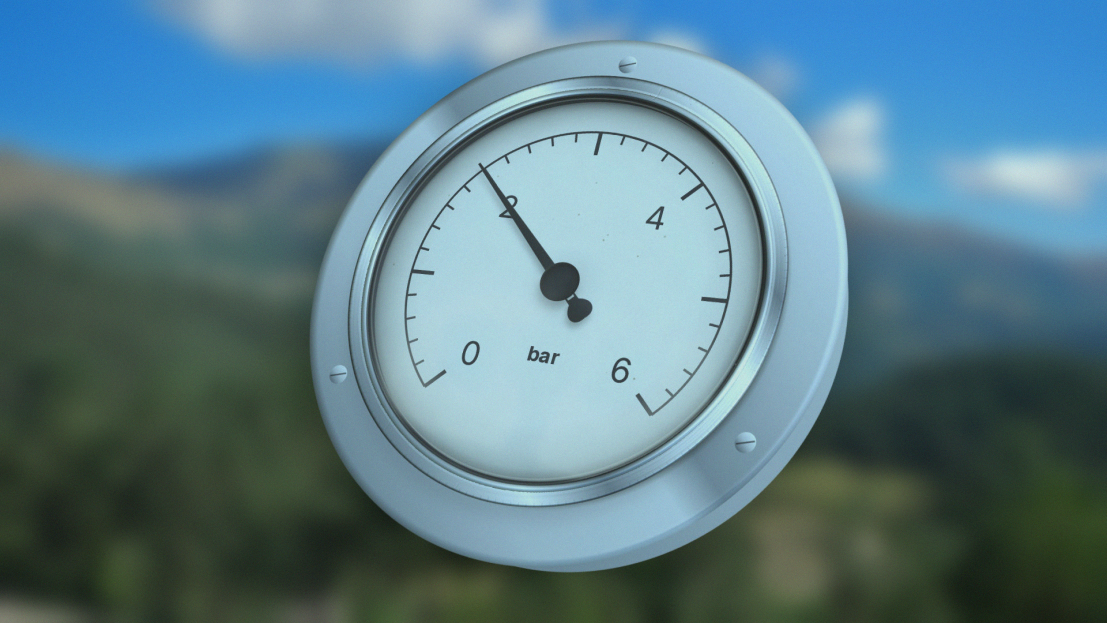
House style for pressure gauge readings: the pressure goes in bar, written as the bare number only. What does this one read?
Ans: 2
